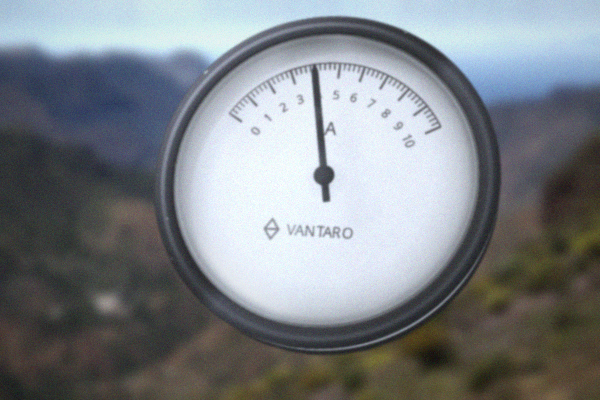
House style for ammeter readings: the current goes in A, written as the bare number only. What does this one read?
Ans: 4
